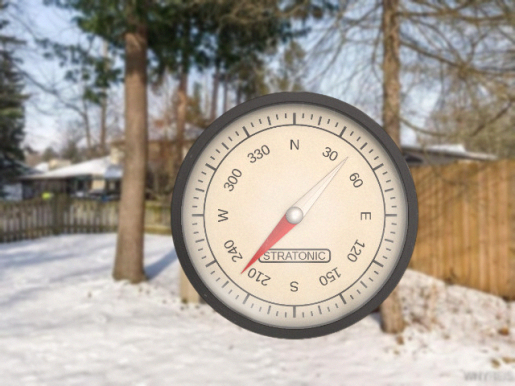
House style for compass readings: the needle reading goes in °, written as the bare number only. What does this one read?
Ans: 222.5
